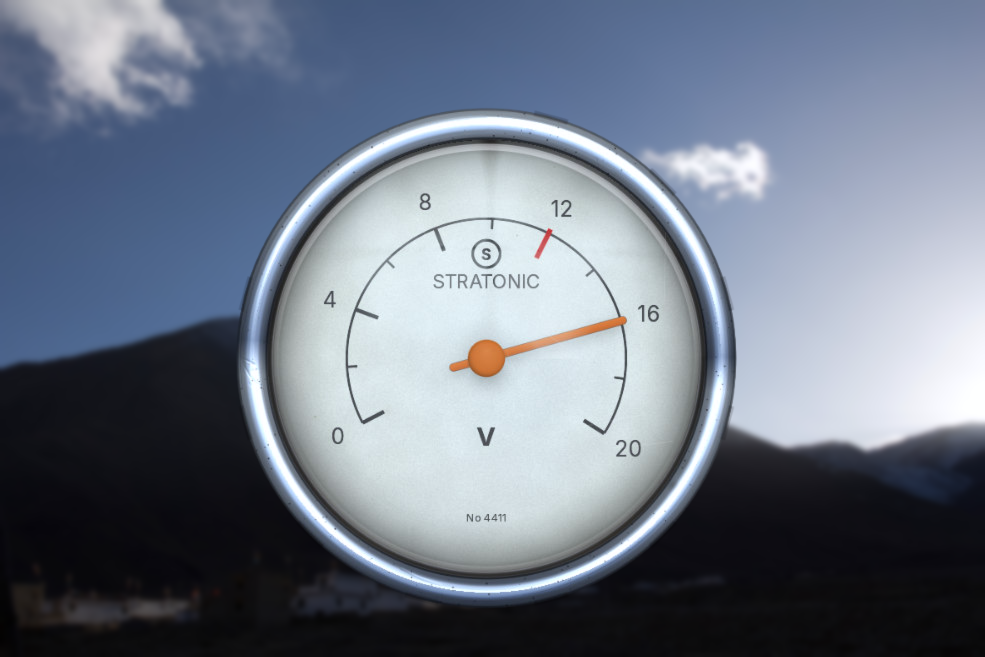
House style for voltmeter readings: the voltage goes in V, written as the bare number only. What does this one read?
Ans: 16
